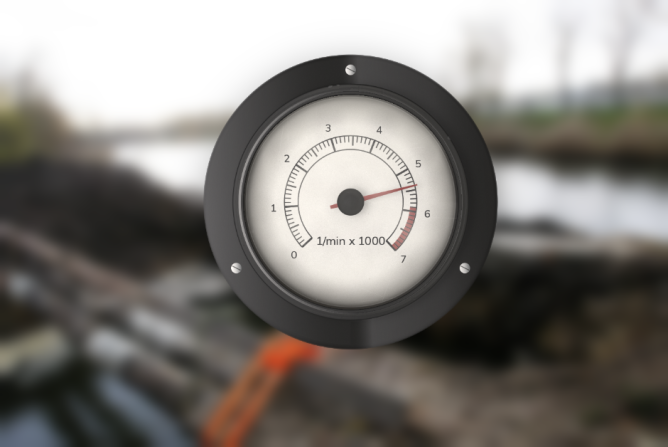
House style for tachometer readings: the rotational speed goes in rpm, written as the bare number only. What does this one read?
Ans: 5400
